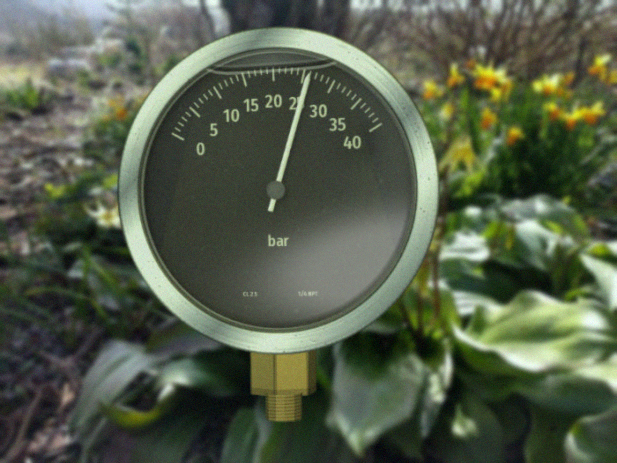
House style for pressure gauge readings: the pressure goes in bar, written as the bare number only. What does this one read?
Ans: 26
